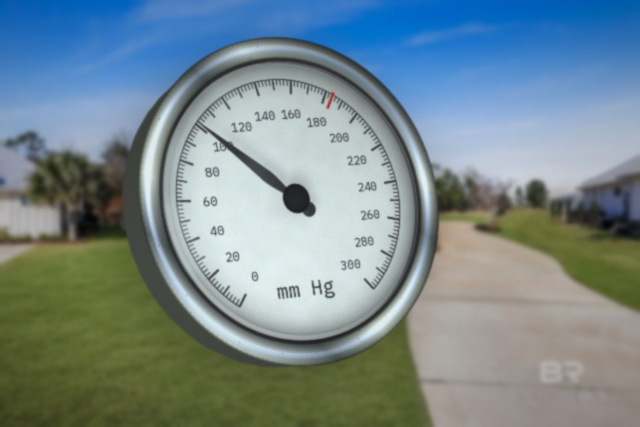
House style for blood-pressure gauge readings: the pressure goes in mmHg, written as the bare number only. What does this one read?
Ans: 100
